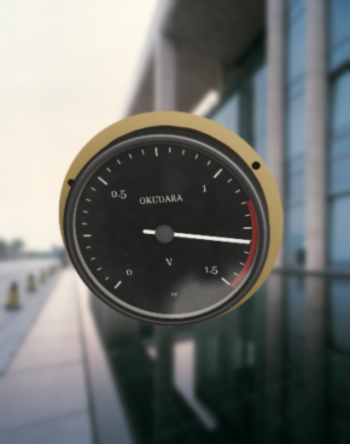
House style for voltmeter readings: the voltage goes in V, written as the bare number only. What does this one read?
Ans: 1.3
